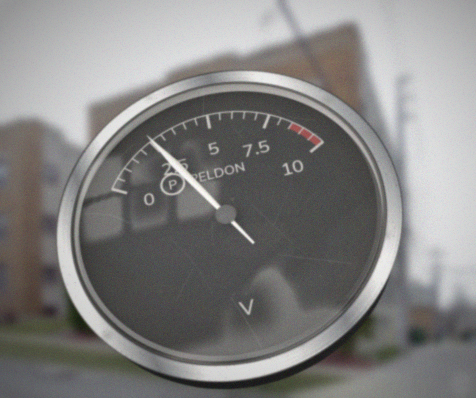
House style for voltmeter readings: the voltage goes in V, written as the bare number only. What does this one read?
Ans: 2.5
